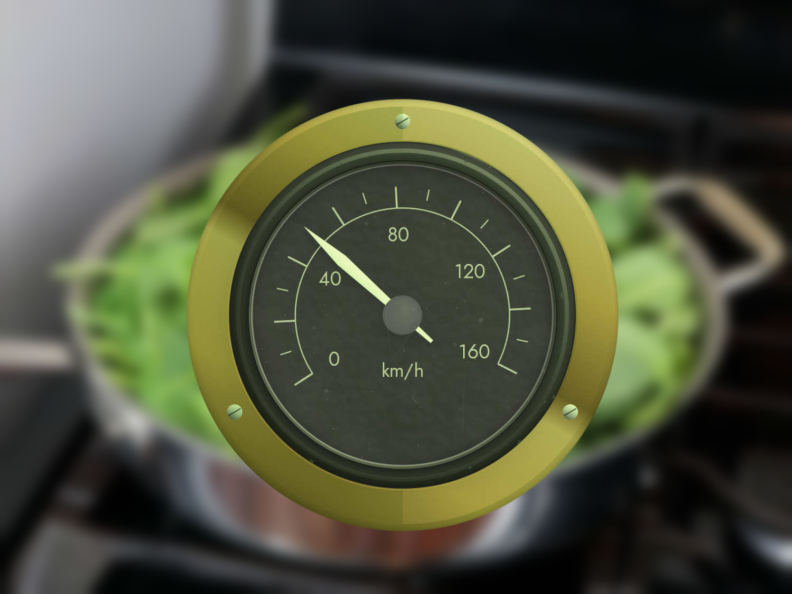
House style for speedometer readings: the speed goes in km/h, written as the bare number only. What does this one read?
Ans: 50
